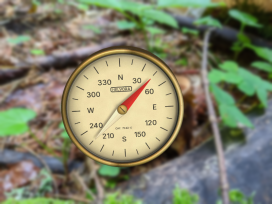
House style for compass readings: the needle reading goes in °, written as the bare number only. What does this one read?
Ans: 45
